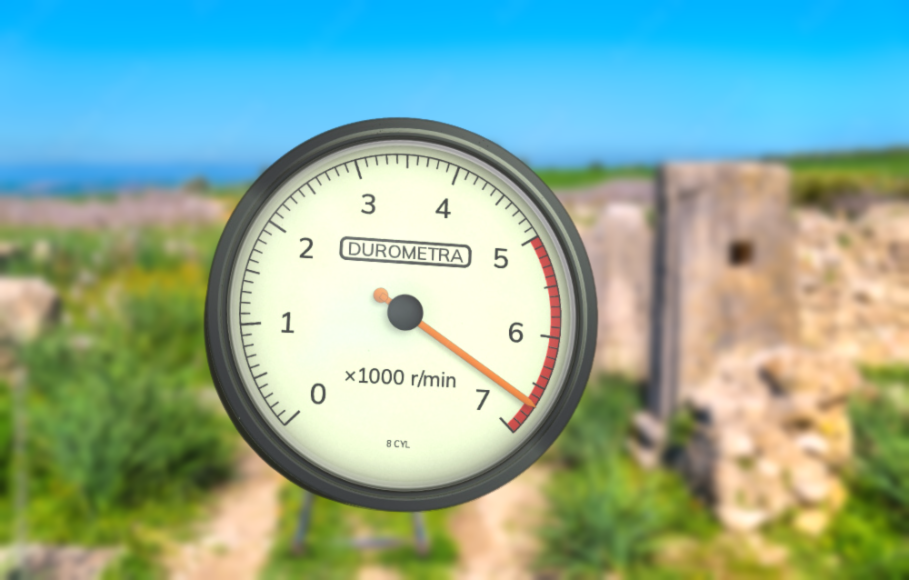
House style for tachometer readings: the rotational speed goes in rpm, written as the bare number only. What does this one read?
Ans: 6700
